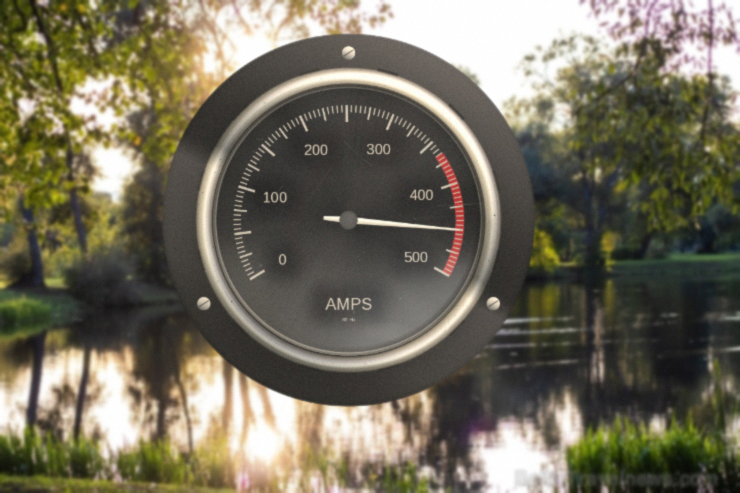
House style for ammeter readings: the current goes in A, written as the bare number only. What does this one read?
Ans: 450
